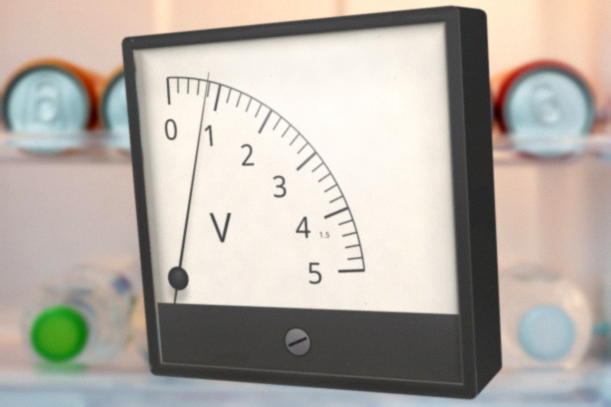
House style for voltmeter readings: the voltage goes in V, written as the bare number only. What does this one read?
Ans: 0.8
